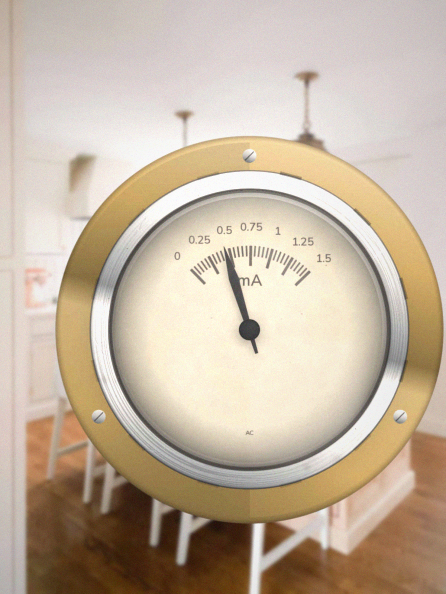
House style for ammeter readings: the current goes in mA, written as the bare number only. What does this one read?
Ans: 0.45
